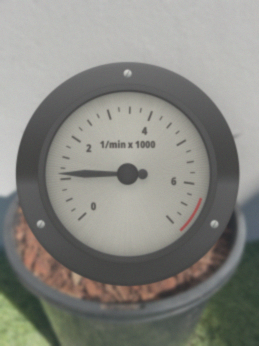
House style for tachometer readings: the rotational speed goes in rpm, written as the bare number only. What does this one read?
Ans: 1125
